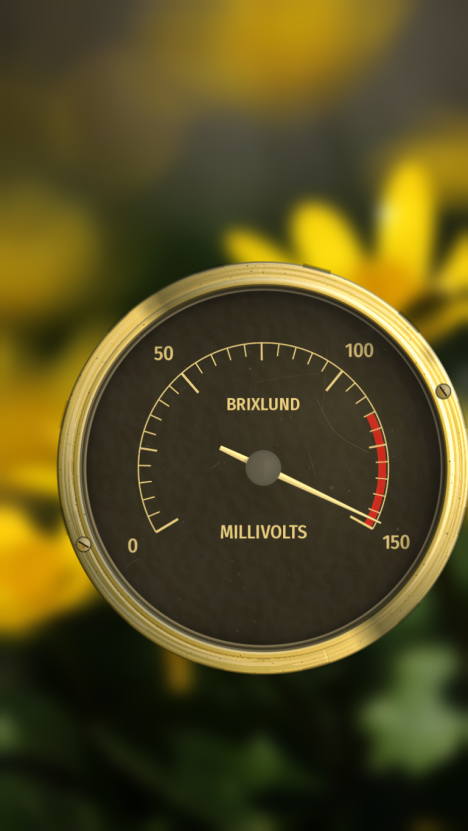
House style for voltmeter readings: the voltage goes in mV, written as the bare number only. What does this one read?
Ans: 147.5
